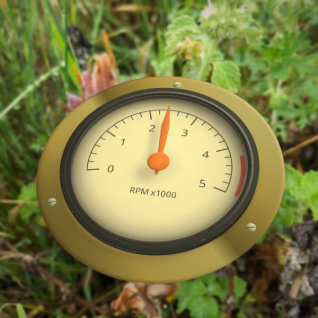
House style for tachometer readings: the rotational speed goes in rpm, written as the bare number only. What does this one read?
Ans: 2400
